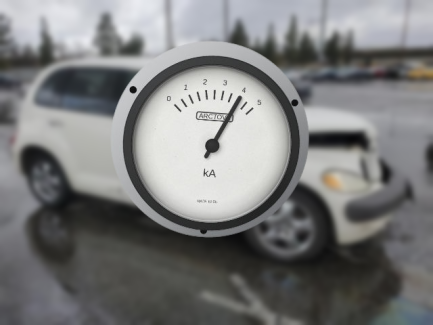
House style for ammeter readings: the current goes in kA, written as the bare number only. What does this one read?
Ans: 4
